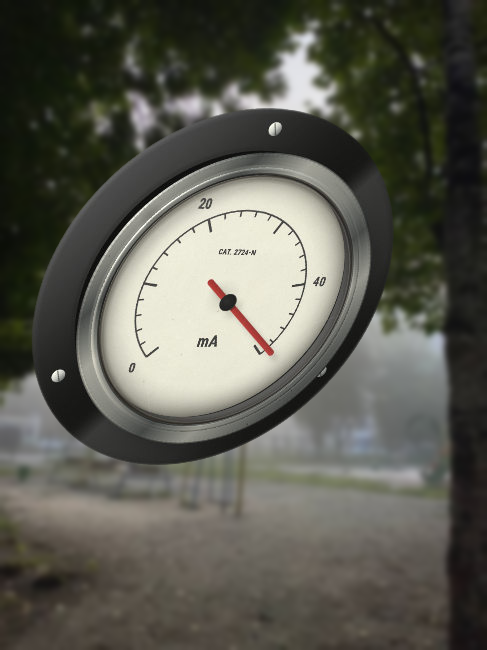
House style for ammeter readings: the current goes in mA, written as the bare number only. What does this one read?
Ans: 49
